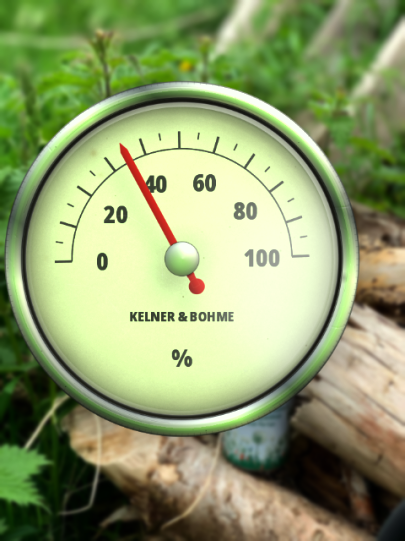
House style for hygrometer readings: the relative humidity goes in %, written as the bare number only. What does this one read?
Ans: 35
